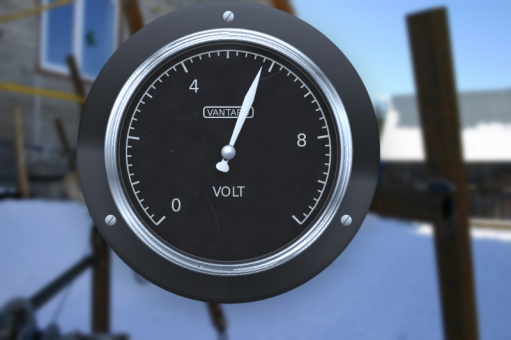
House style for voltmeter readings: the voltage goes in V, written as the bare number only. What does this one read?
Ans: 5.8
